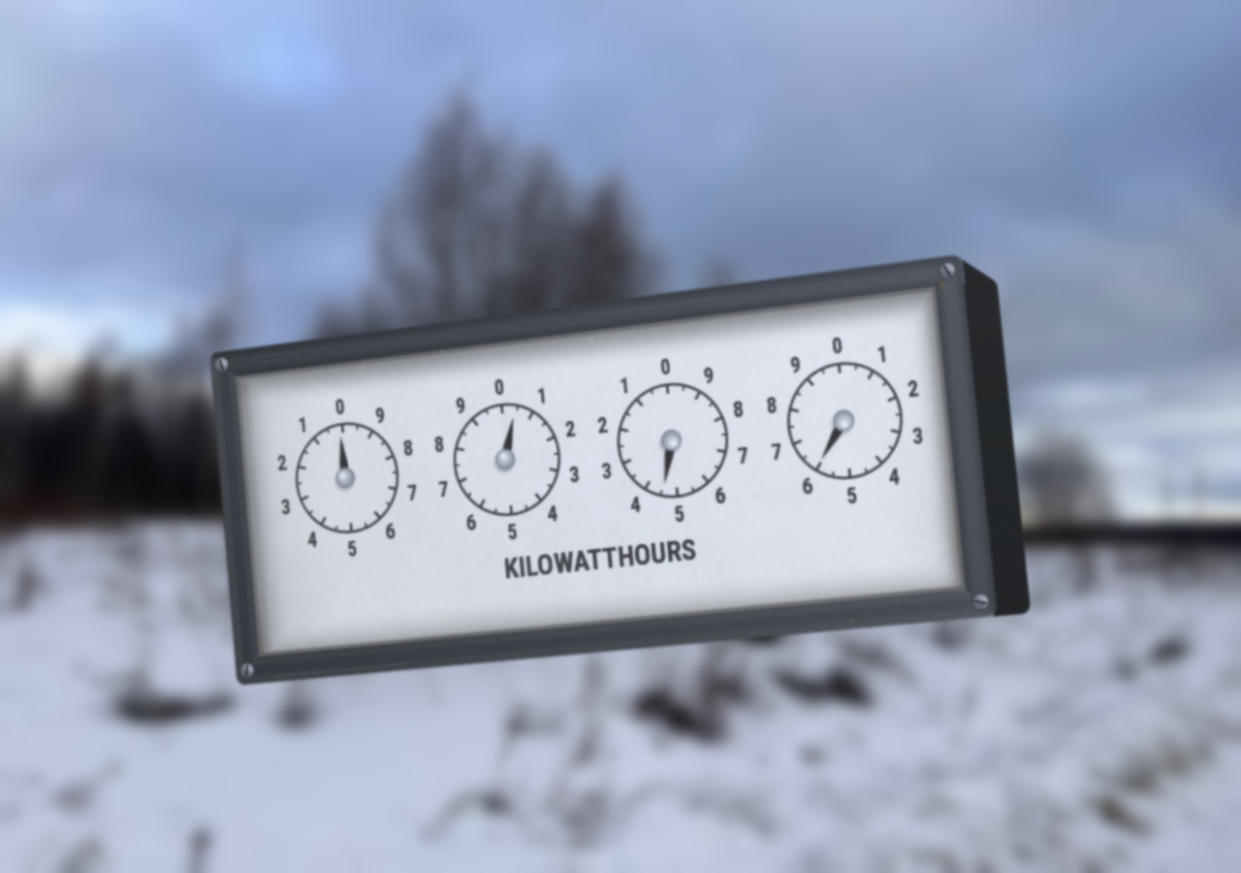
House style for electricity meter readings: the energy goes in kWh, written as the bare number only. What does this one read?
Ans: 46
